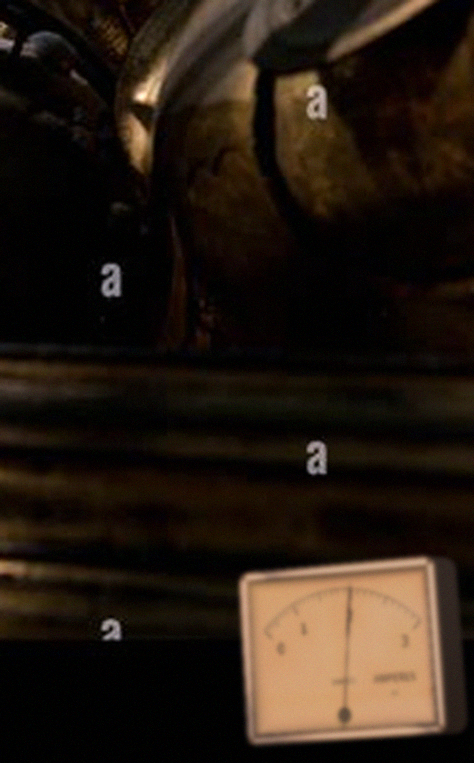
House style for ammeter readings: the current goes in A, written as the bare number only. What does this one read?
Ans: 2
